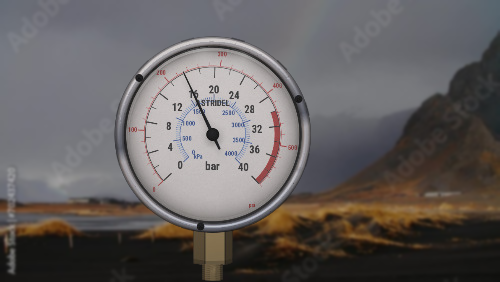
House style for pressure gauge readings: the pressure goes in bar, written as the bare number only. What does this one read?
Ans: 16
